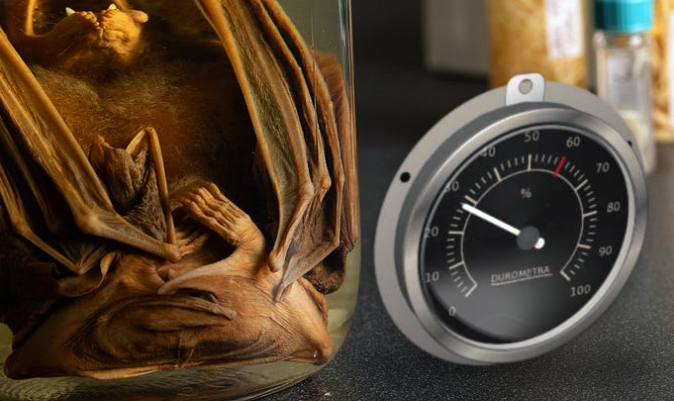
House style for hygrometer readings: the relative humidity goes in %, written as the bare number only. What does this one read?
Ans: 28
